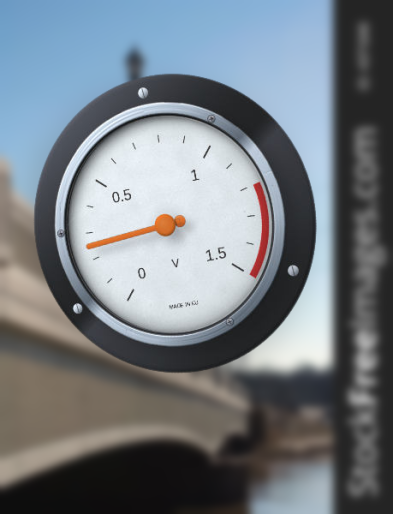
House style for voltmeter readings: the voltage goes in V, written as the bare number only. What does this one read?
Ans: 0.25
